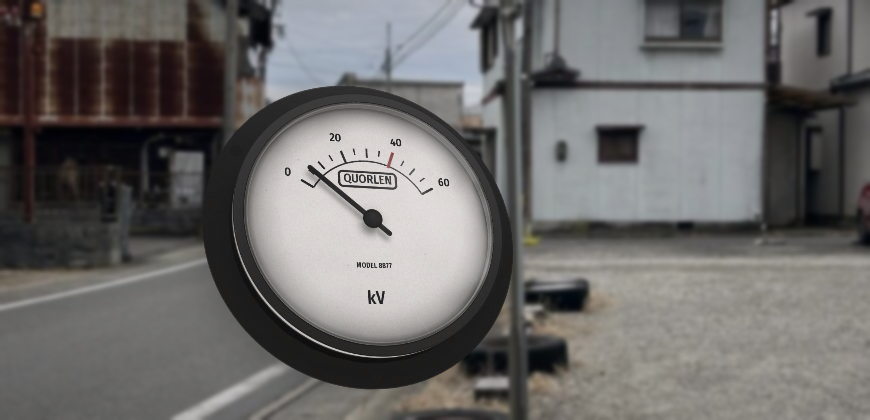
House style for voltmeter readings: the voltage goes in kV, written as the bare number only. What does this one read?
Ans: 5
